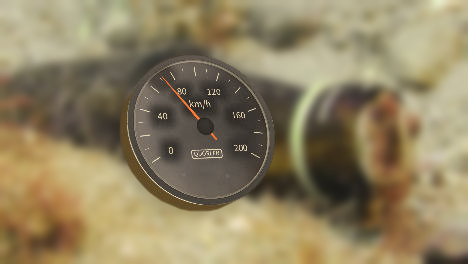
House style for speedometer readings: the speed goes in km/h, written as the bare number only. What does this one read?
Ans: 70
